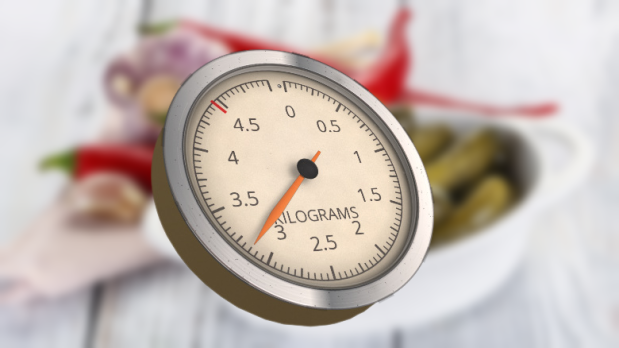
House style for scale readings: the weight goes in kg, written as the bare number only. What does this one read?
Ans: 3.15
